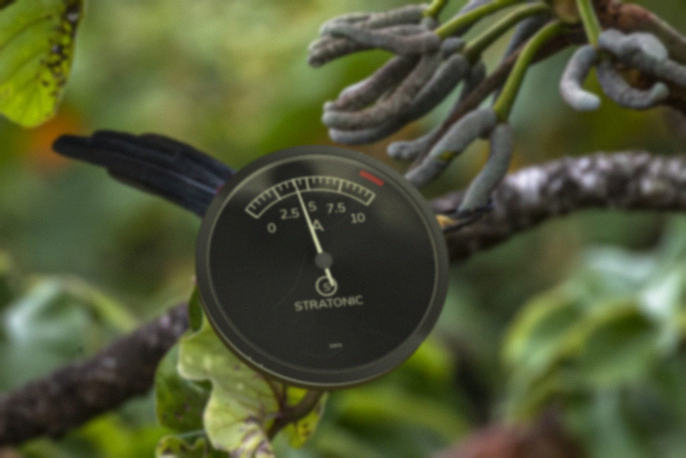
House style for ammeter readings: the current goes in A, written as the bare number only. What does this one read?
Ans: 4
